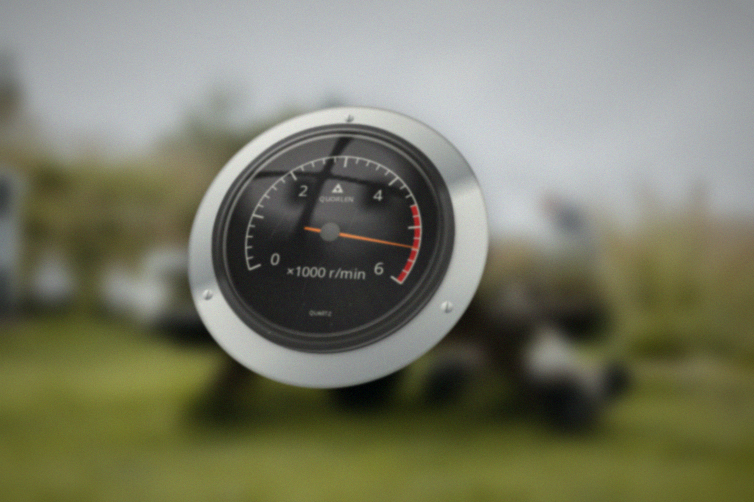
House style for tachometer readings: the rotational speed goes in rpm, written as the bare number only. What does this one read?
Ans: 5400
